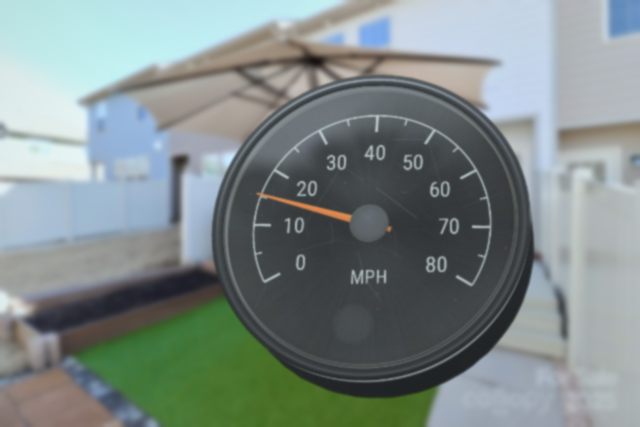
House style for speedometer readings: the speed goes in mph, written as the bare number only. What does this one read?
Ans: 15
